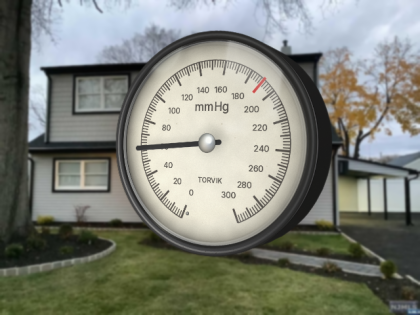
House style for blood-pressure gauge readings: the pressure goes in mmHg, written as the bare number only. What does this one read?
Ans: 60
